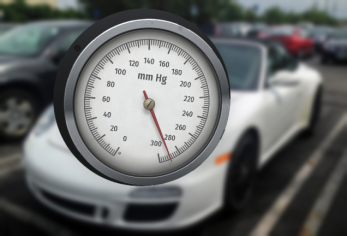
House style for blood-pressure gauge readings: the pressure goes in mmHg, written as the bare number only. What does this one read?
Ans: 290
